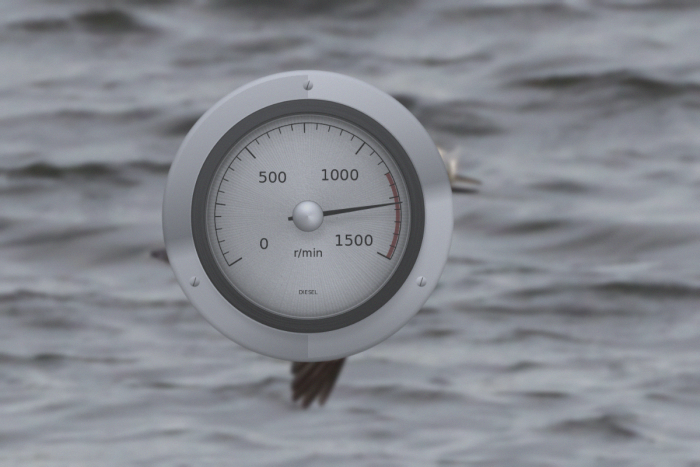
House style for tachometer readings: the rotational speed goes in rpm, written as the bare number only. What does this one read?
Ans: 1275
